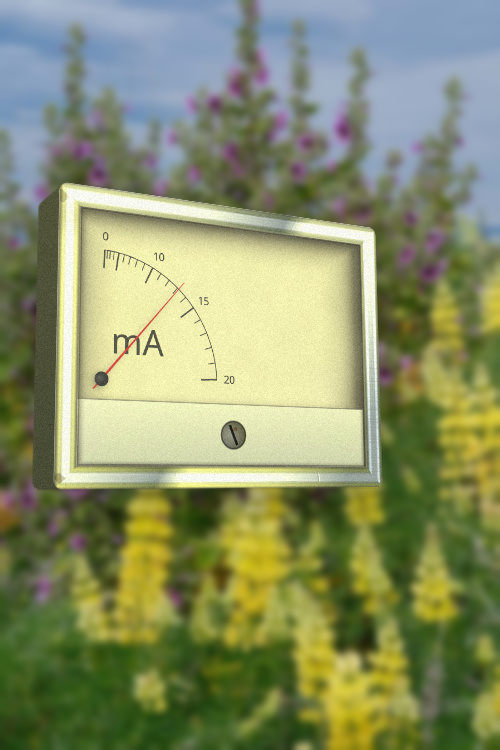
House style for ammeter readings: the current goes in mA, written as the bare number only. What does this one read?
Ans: 13
